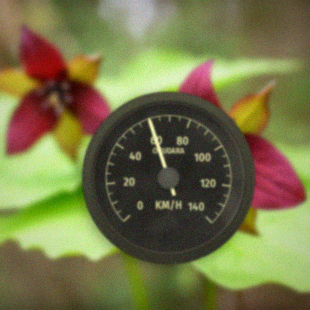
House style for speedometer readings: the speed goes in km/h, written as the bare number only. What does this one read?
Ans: 60
